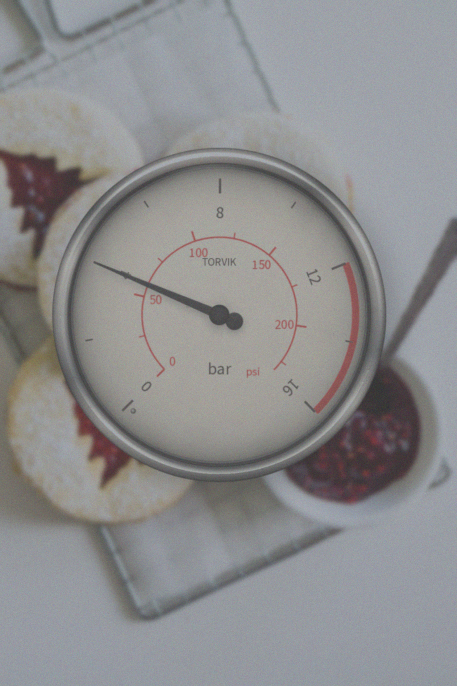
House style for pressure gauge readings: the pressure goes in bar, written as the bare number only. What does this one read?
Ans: 4
